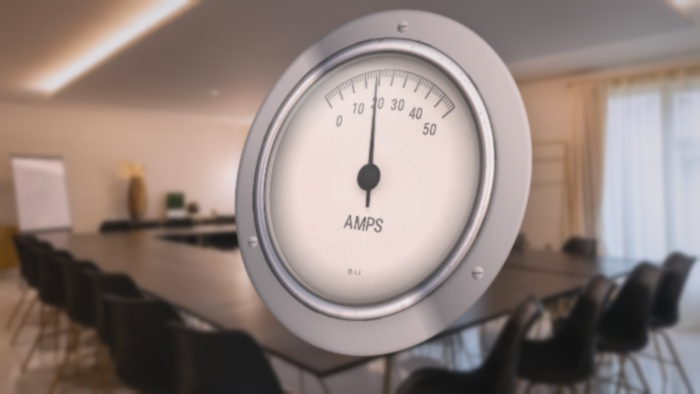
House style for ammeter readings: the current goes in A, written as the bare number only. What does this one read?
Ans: 20
